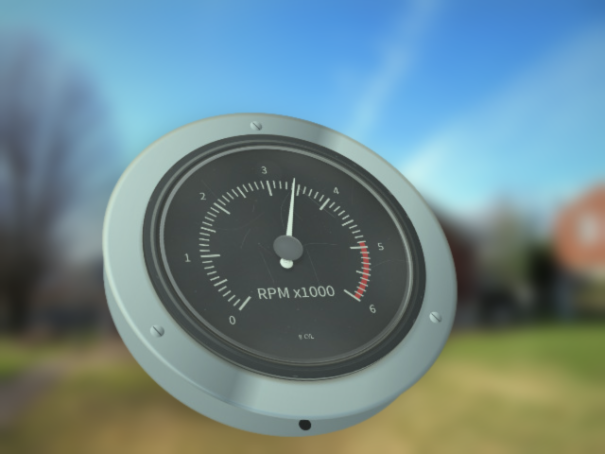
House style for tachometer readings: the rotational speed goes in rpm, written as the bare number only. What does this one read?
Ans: 3400
